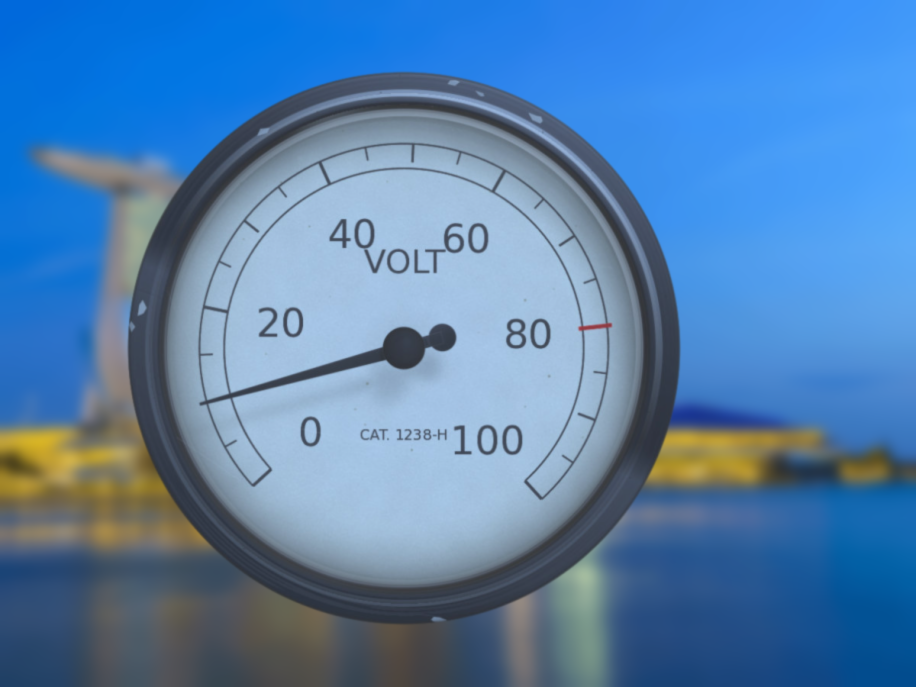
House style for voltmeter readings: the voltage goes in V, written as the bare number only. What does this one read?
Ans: 10
